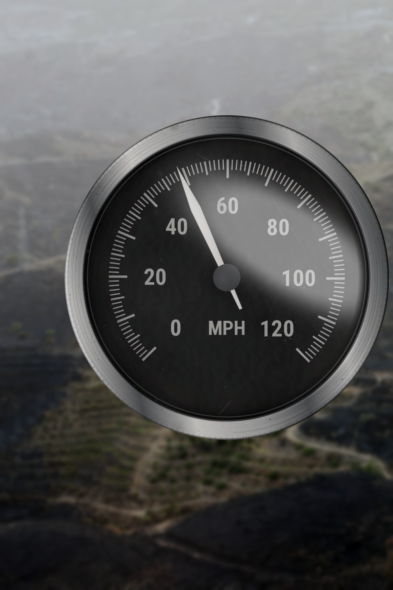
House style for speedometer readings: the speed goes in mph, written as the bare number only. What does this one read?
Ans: 49
